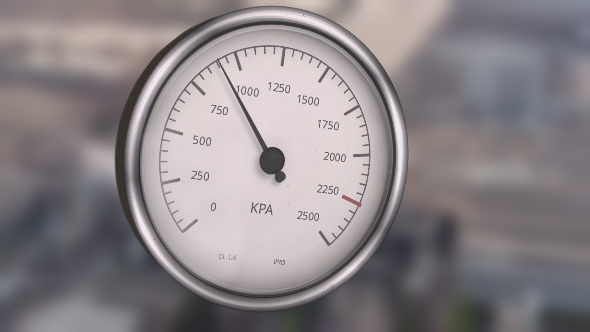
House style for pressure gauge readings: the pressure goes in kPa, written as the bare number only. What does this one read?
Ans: 900
